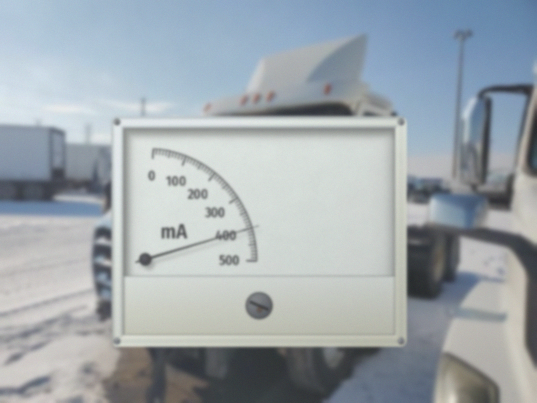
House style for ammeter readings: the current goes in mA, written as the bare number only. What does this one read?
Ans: 400
